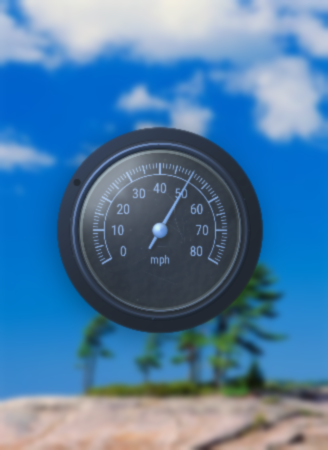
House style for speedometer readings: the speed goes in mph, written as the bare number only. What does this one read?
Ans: 50
